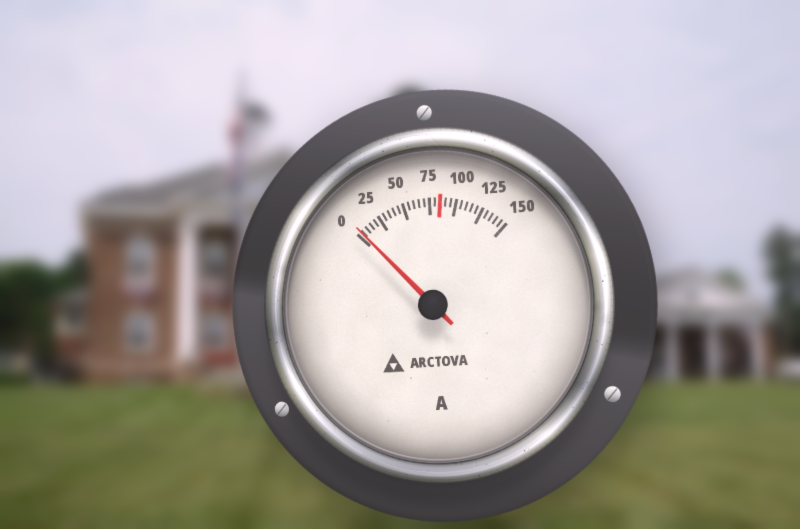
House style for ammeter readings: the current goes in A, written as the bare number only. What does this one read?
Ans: 5
